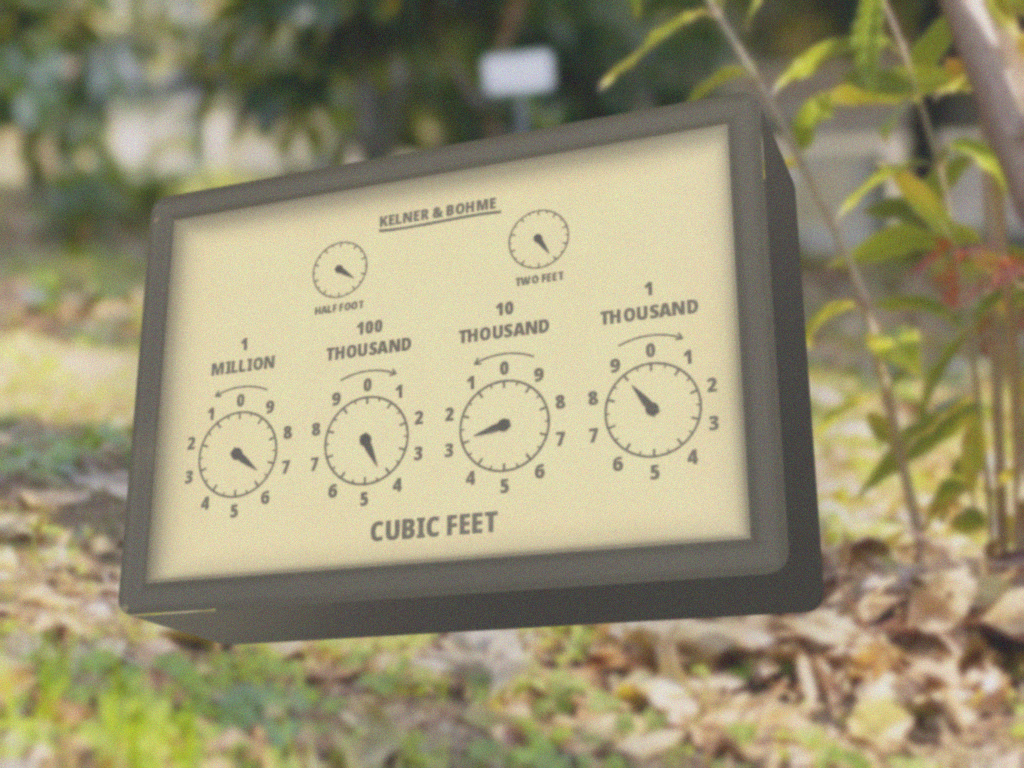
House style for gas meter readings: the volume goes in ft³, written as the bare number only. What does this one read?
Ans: 642900
